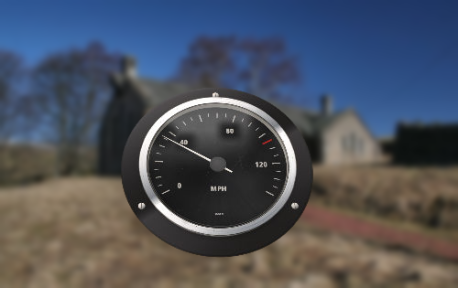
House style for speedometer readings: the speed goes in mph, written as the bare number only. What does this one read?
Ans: 35
